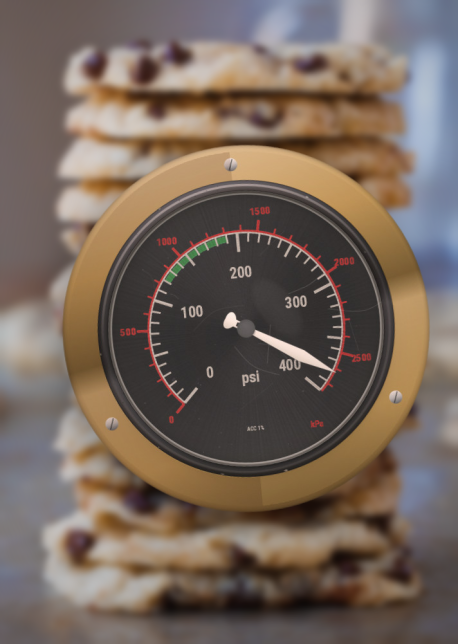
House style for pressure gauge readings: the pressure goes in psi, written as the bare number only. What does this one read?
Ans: 380
